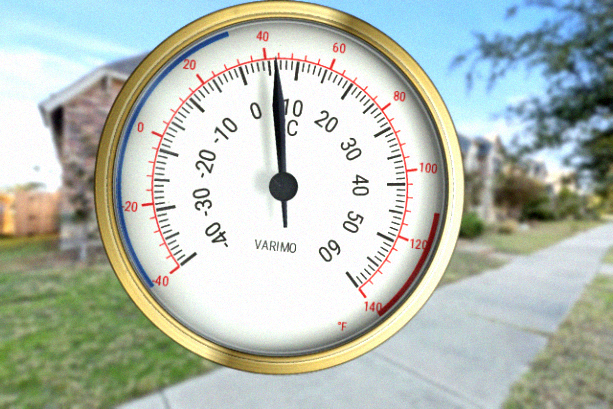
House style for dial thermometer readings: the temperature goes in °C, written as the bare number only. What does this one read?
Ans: 6
